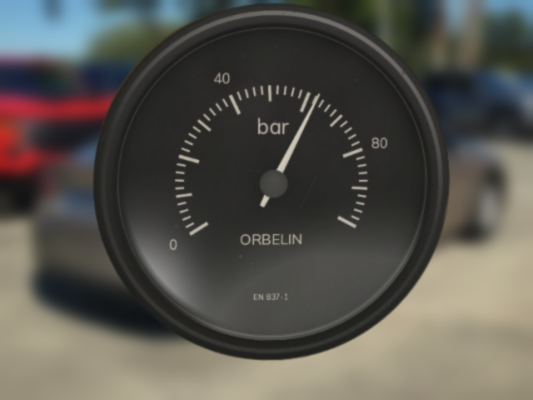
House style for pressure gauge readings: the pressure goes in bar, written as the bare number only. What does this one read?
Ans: 62
